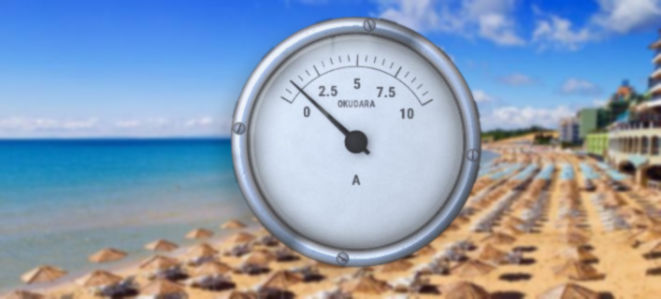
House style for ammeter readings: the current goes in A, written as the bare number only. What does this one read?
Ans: 1
